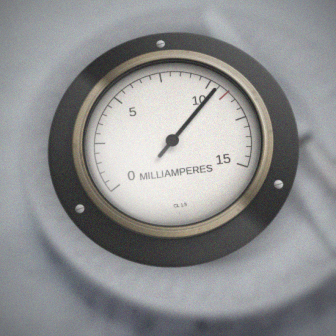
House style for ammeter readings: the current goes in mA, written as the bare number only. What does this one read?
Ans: 10.5
